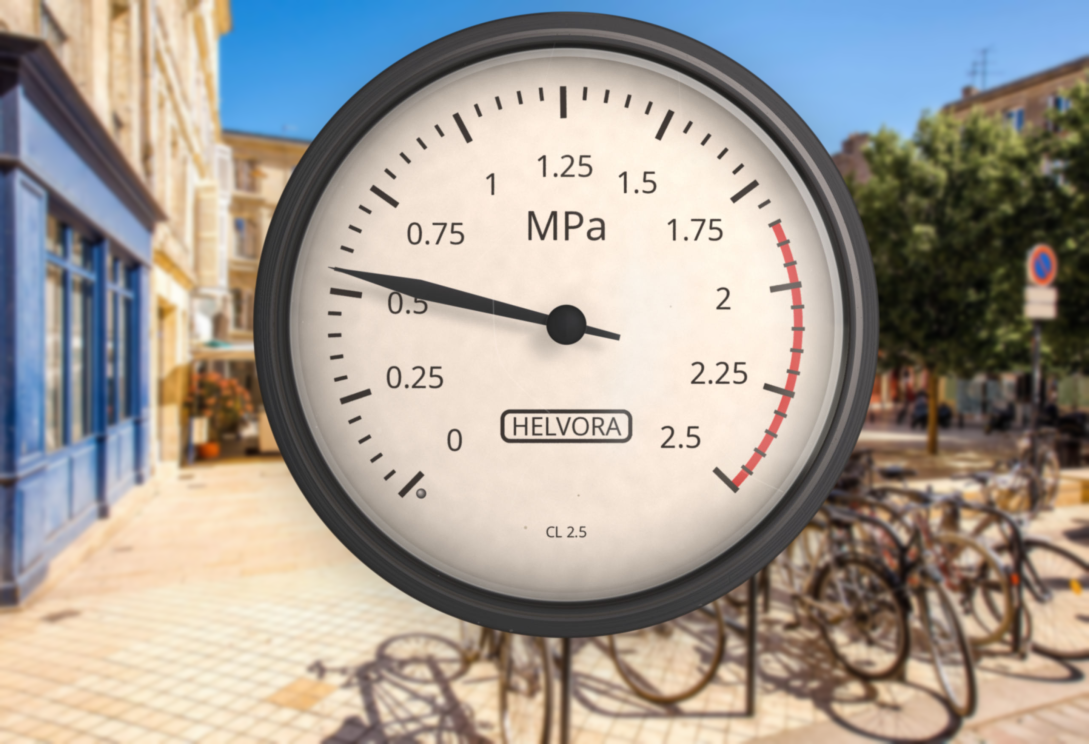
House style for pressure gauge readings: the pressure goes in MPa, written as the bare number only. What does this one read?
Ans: 0.55
